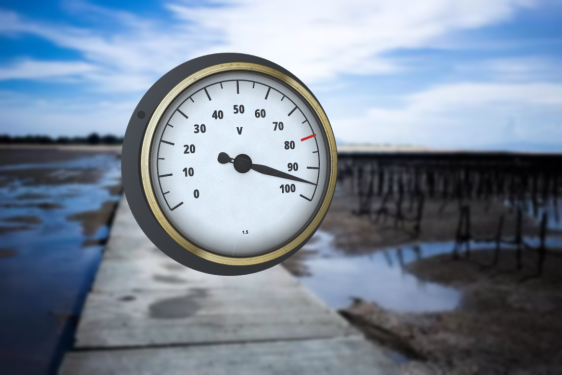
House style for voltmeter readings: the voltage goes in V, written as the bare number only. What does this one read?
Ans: 95
